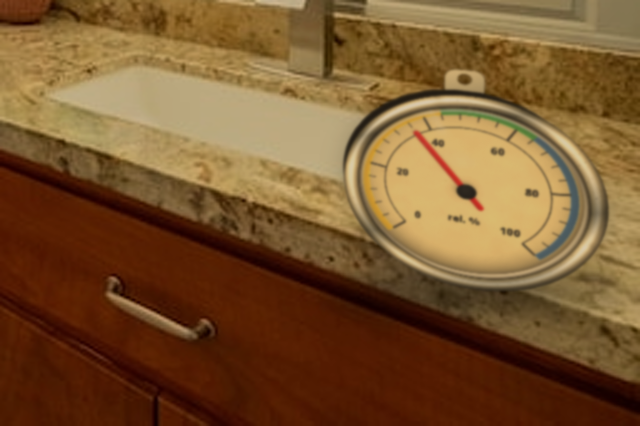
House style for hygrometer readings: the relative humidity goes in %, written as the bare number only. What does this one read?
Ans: 36
